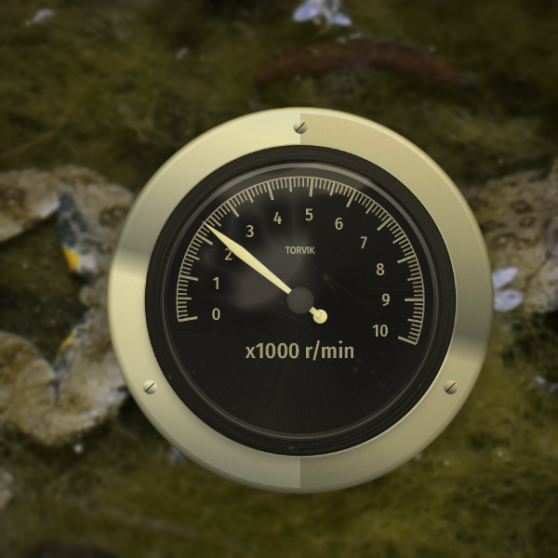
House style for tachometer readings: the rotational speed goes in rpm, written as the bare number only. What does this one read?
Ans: 2300
